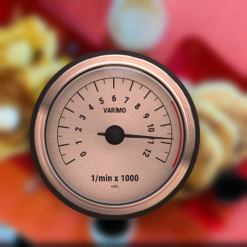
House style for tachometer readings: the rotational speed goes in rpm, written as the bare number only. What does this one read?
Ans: 10750
